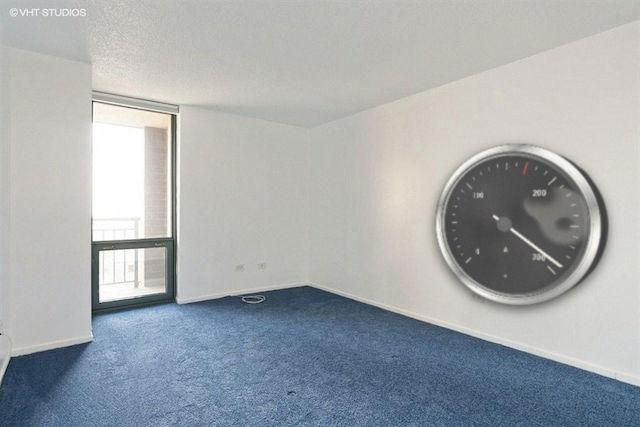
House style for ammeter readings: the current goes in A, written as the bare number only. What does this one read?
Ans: 290
